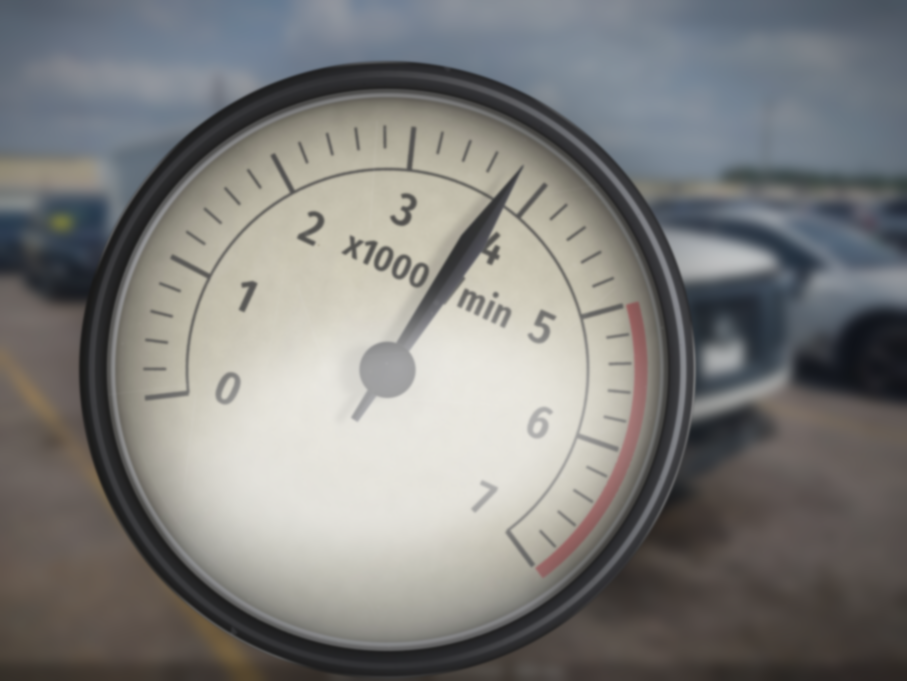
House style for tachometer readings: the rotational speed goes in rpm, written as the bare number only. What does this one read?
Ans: 3800
